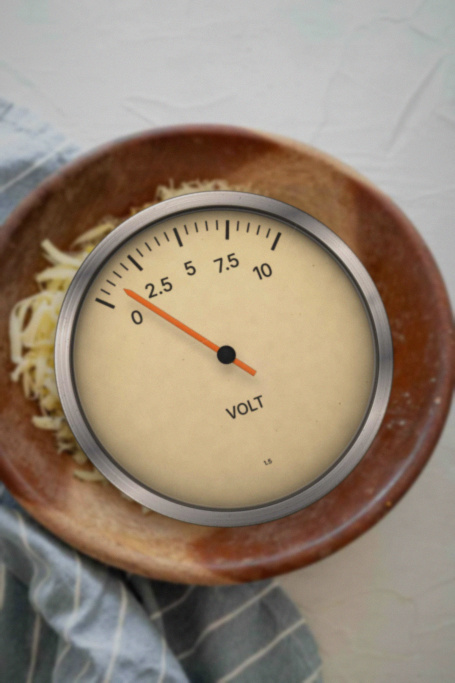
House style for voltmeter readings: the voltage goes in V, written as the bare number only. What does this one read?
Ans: 1
